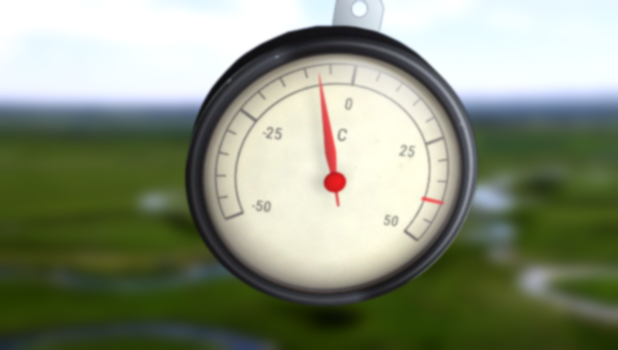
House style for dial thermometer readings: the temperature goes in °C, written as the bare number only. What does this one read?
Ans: -7.5
